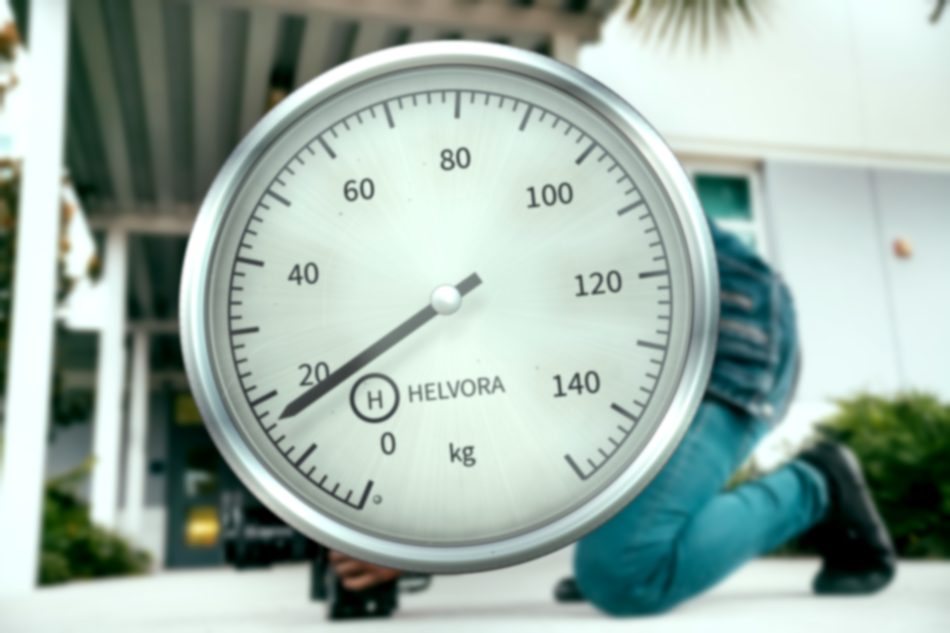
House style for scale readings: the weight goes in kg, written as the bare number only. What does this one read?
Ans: 16
